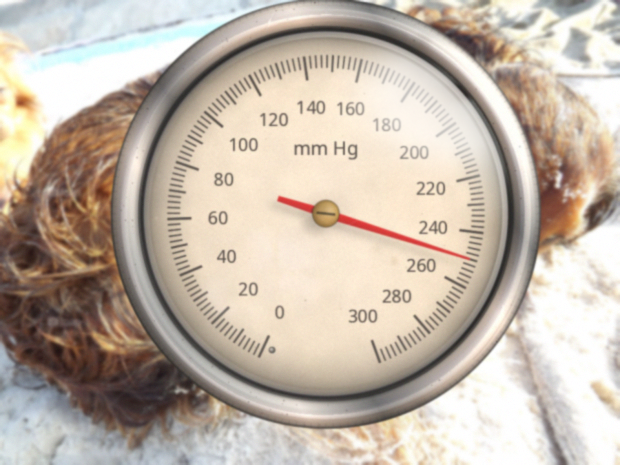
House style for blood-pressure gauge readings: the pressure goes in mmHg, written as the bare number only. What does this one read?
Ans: 250
